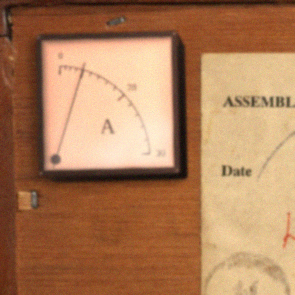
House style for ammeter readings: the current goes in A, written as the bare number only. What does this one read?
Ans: 10
